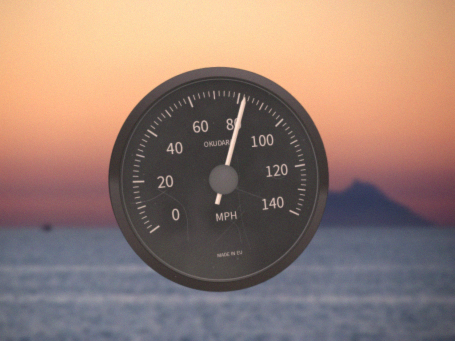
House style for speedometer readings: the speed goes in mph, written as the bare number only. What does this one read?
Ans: 82
